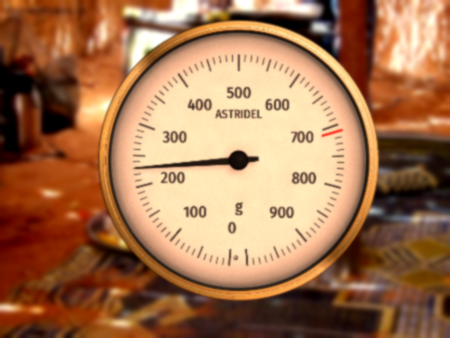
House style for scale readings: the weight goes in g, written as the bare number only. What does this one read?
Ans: 230
